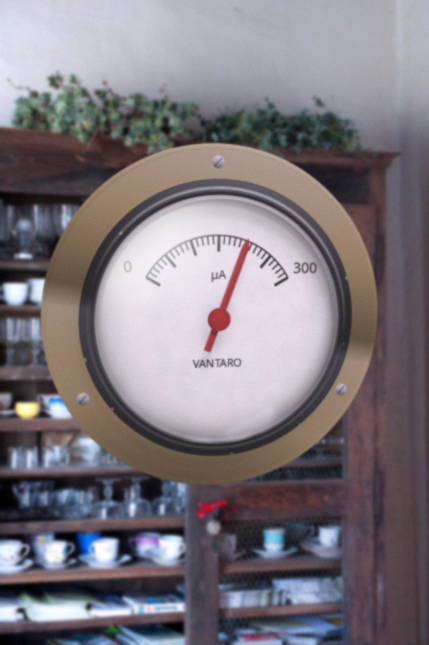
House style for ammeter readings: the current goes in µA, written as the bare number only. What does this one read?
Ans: 200
